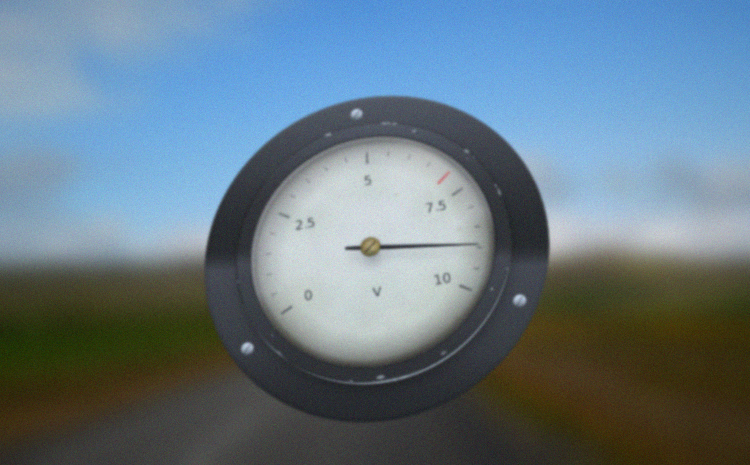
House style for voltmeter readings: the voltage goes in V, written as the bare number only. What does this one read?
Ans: 9
